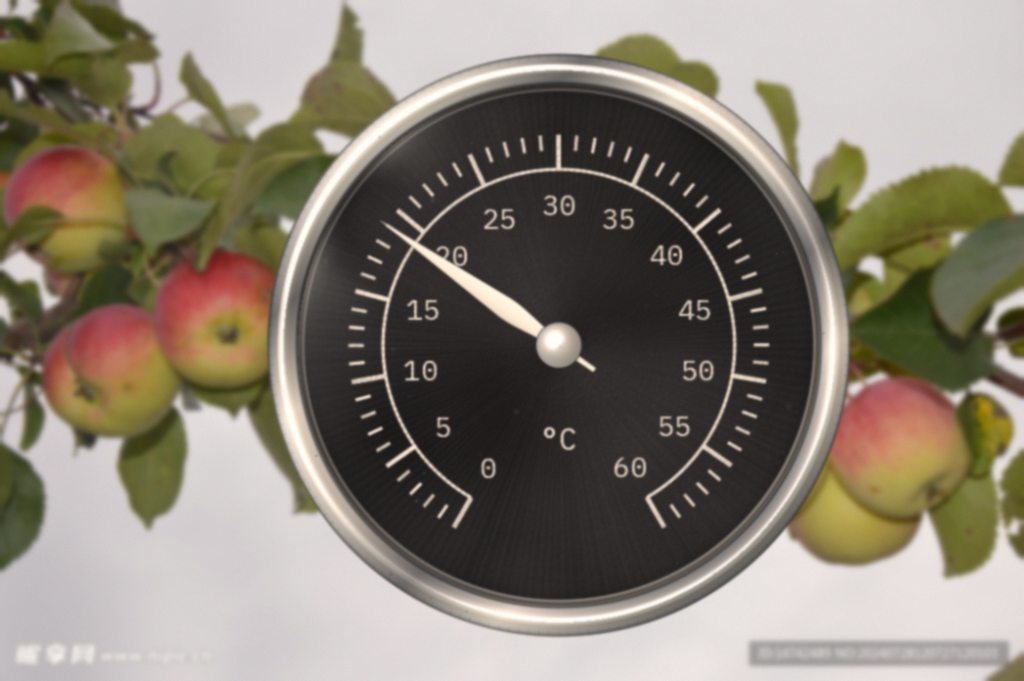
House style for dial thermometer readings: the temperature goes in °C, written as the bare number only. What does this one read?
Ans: 19
